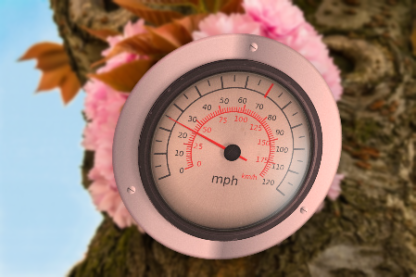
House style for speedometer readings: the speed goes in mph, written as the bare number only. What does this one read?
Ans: 25
